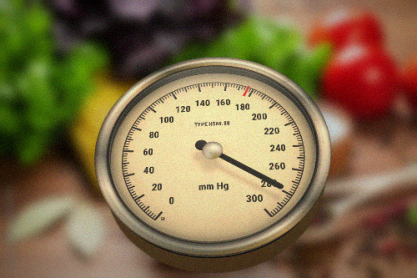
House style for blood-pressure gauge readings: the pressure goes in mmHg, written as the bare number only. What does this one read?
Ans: 280
